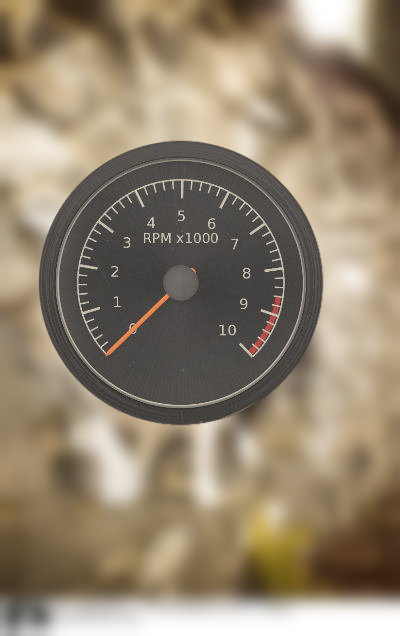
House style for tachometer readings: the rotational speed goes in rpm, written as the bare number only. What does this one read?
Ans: 0
